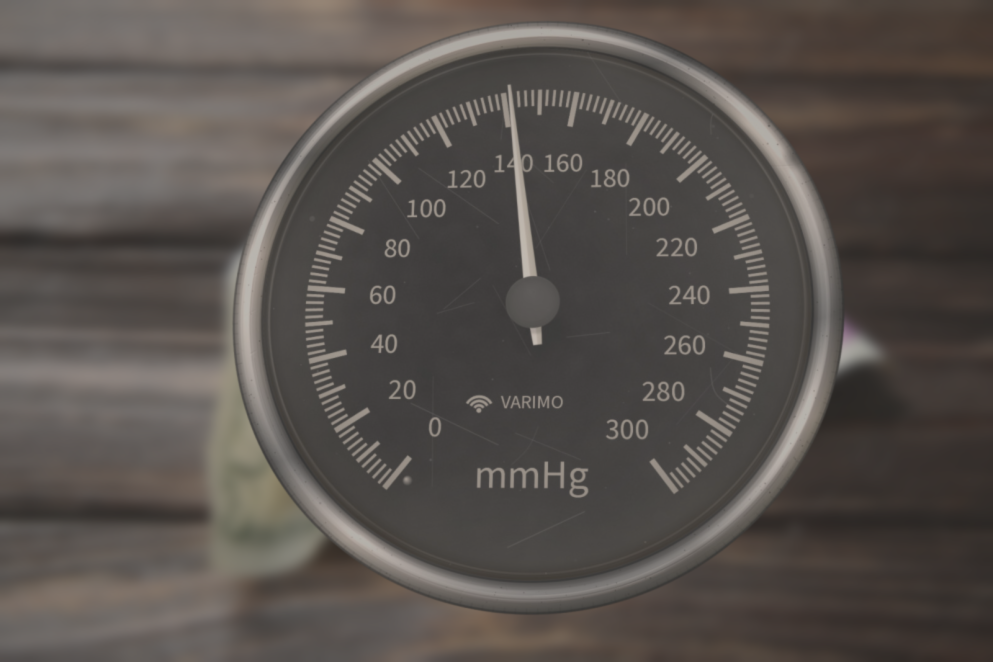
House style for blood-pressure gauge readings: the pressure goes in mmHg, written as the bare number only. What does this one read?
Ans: 142
